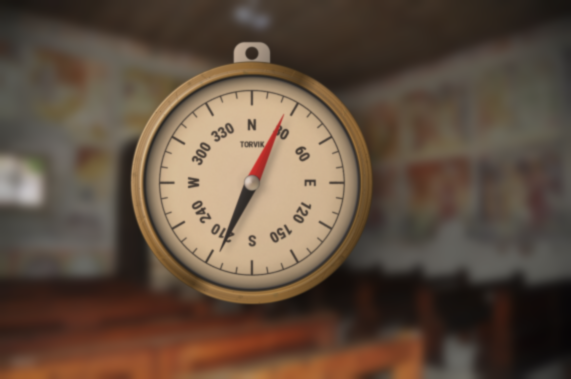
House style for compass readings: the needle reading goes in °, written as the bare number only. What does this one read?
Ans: 25
